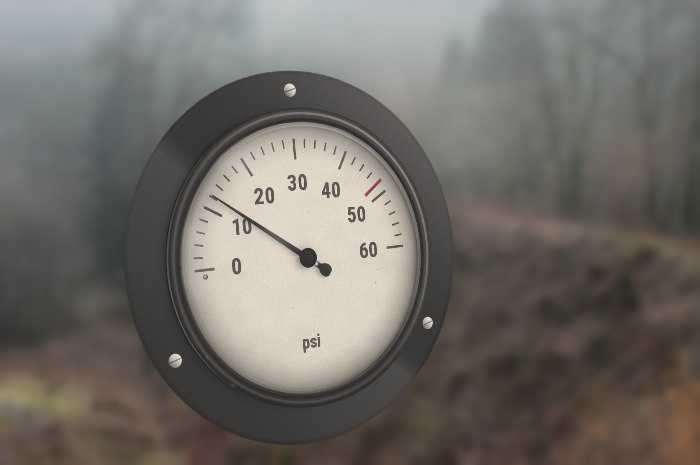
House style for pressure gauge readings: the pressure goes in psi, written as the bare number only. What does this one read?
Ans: 12
